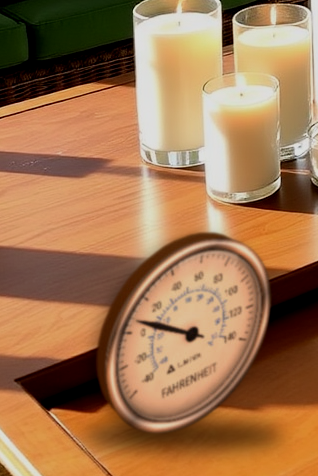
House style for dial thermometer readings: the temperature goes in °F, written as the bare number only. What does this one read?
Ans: 8
